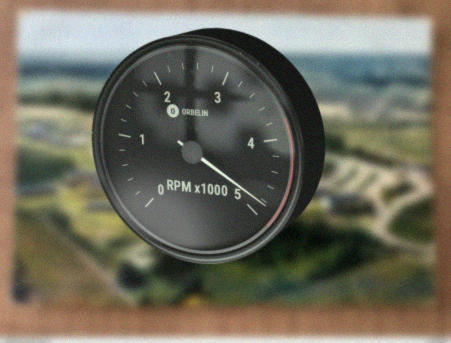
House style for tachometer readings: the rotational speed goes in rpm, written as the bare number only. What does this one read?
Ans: 4800
